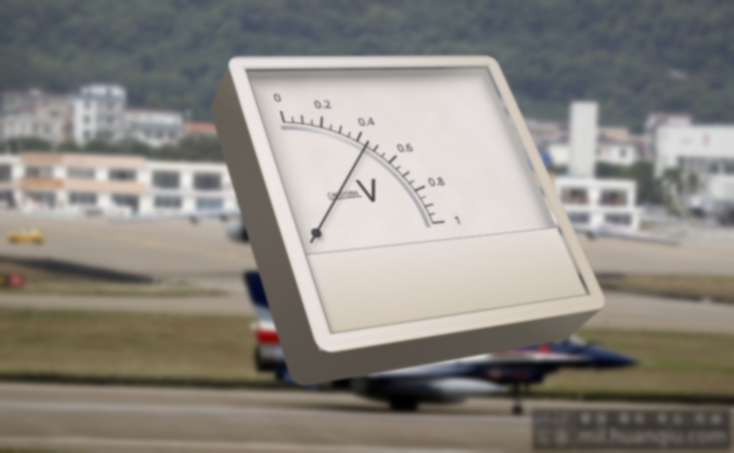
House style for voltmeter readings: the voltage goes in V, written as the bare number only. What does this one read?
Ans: 0.45
